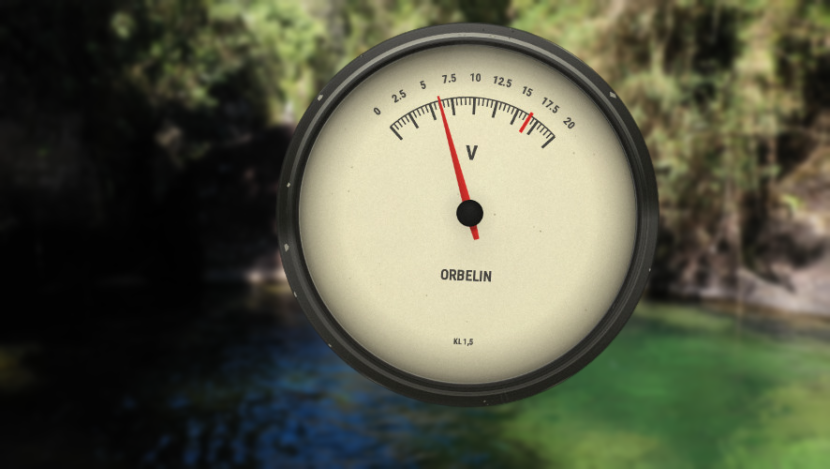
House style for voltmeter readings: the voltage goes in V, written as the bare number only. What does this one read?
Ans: 6
